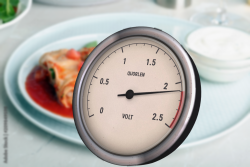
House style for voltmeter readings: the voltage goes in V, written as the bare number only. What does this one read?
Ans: 2.1
